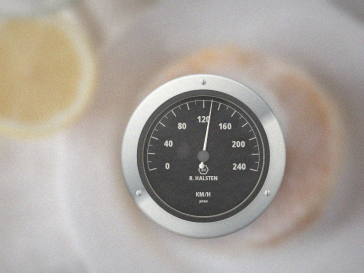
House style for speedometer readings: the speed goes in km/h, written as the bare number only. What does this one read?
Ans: 130
